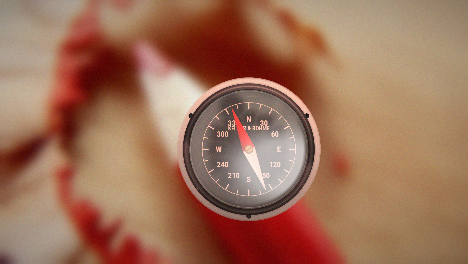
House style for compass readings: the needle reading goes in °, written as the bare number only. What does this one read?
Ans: 337.5
